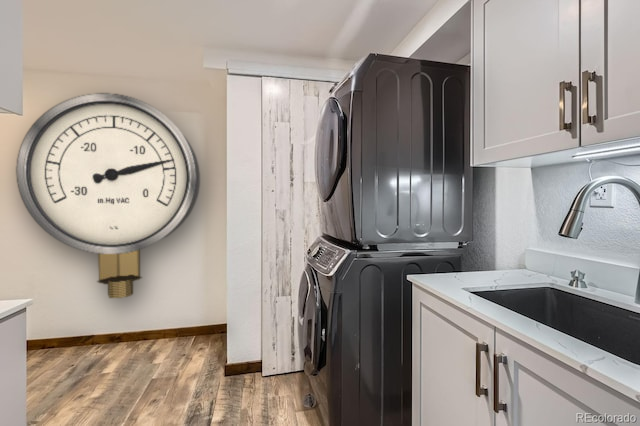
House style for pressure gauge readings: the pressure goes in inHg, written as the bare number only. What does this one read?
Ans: -6
